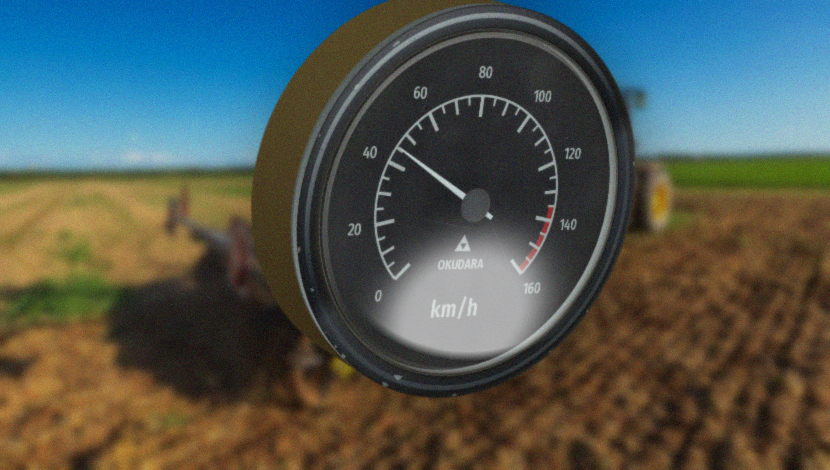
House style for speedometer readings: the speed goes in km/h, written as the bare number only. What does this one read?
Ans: 45
